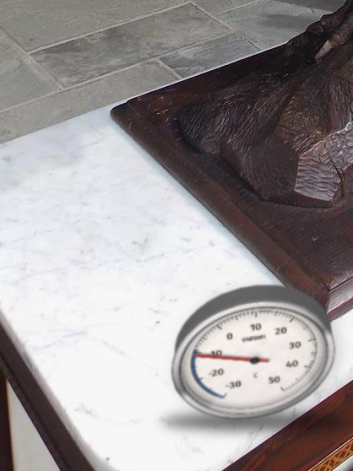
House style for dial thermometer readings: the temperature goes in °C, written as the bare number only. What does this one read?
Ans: -10
